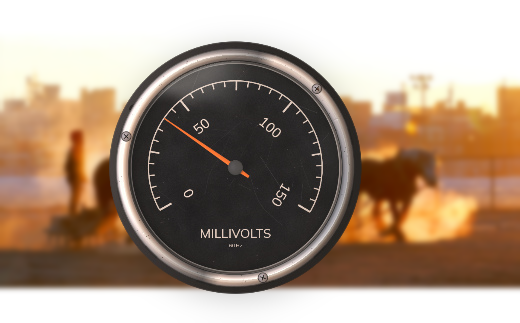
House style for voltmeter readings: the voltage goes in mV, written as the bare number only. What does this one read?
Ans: 40
